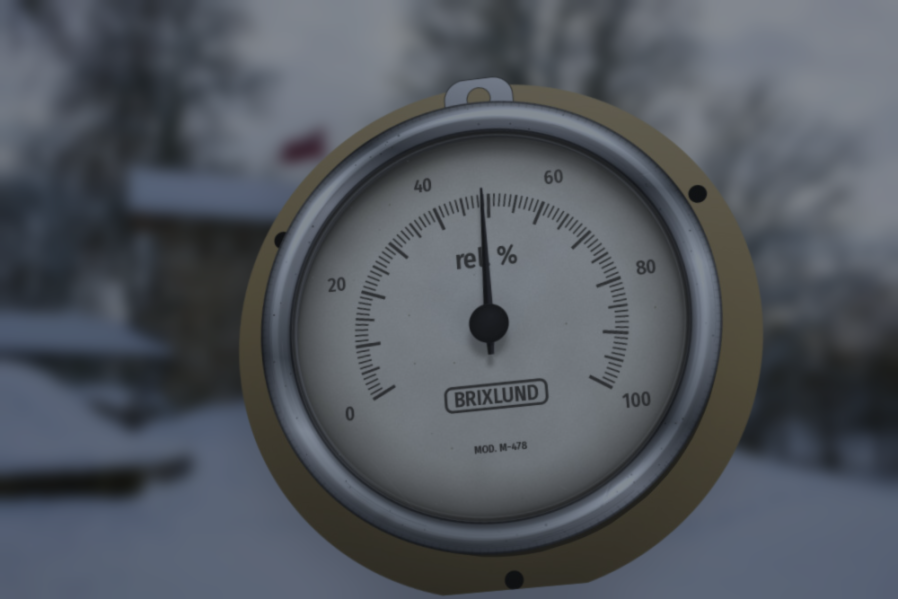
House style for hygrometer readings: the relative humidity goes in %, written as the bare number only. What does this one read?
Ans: 49
